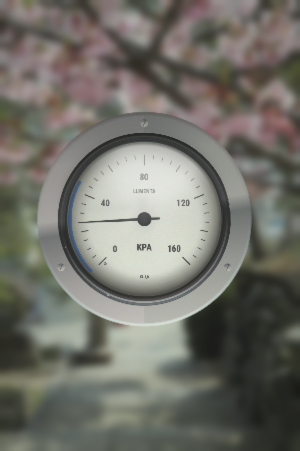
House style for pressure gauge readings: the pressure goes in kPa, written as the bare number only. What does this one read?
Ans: 25
